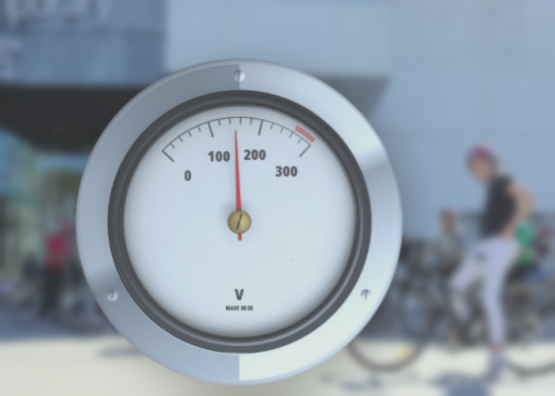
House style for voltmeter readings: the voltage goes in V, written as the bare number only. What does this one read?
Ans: 150
